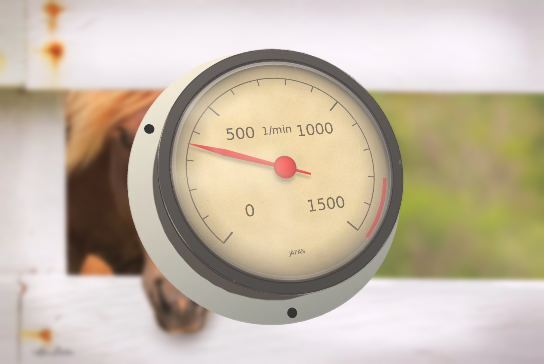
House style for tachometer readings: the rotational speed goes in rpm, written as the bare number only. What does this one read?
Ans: 350
